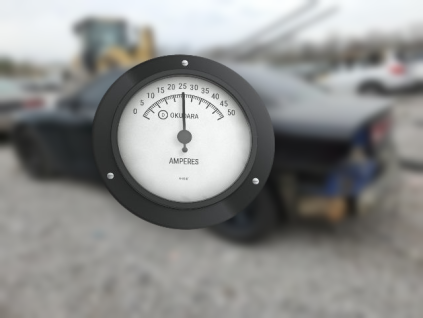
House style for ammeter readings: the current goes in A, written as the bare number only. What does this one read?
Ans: 25
